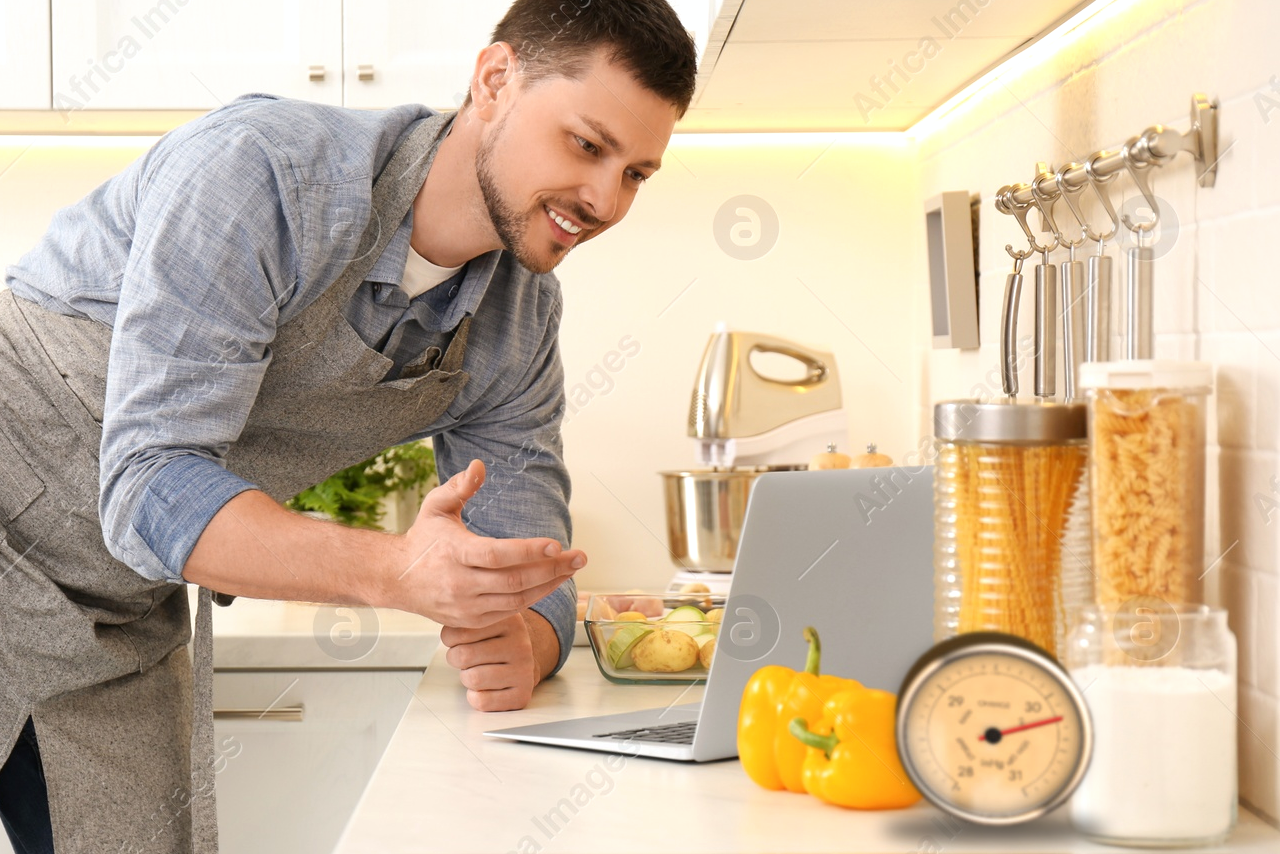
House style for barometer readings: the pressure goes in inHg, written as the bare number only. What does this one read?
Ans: 30.2
